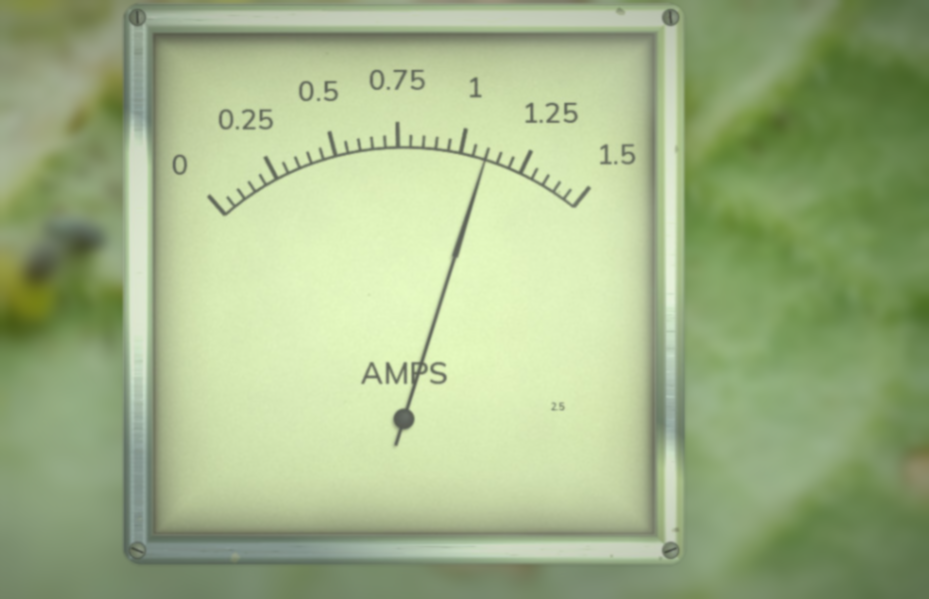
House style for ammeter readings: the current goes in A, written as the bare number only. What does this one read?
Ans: 1.1
